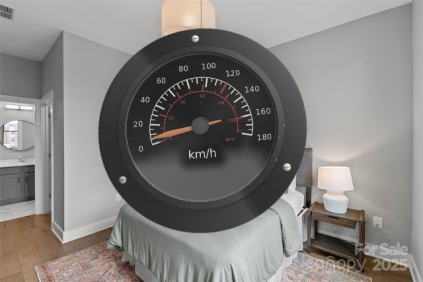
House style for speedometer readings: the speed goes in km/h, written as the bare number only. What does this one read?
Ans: 5
